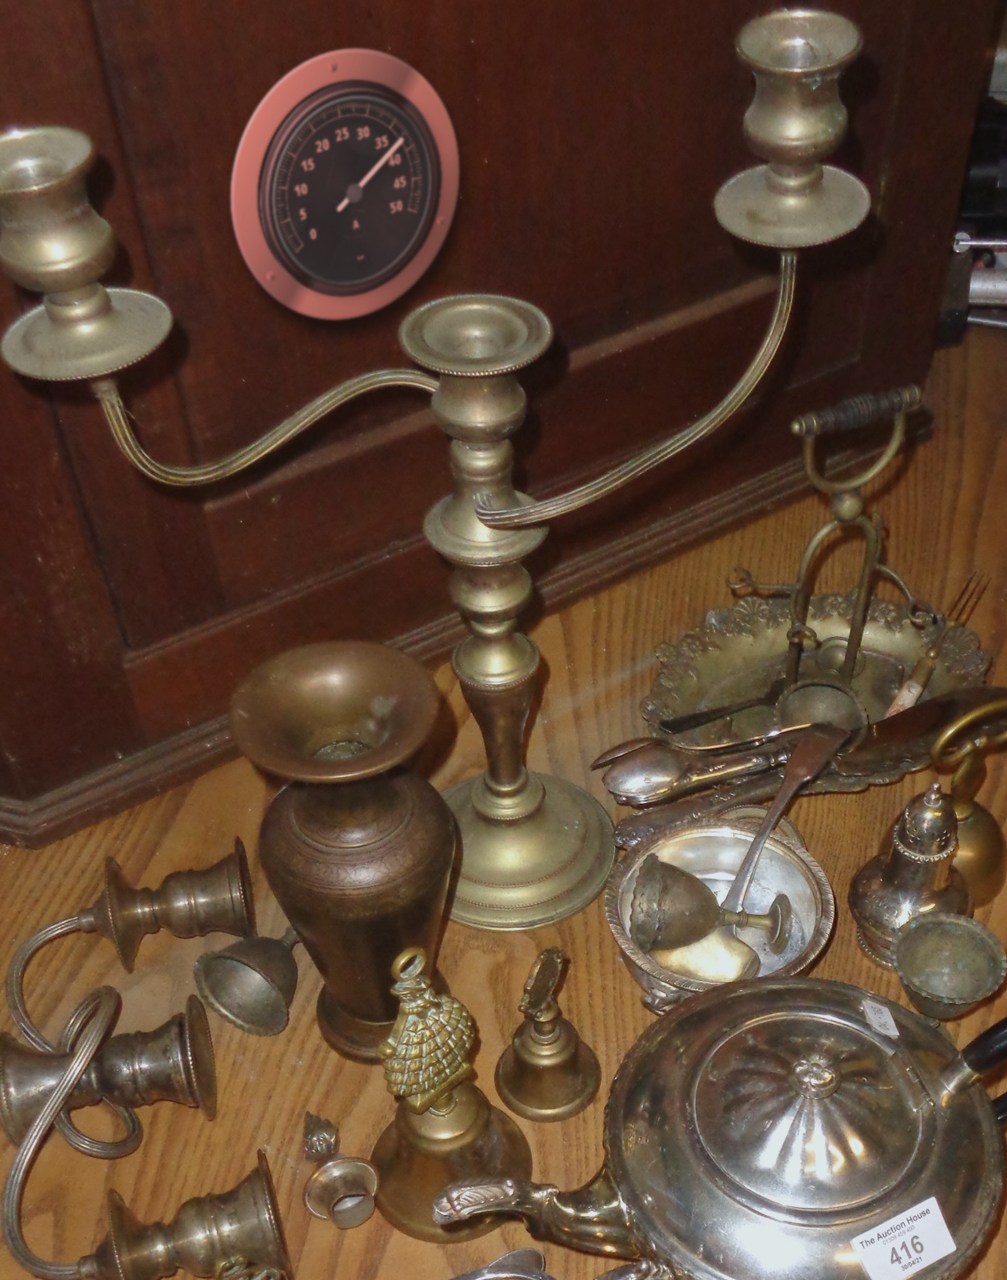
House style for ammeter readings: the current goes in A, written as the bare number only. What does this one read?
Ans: 37.5
